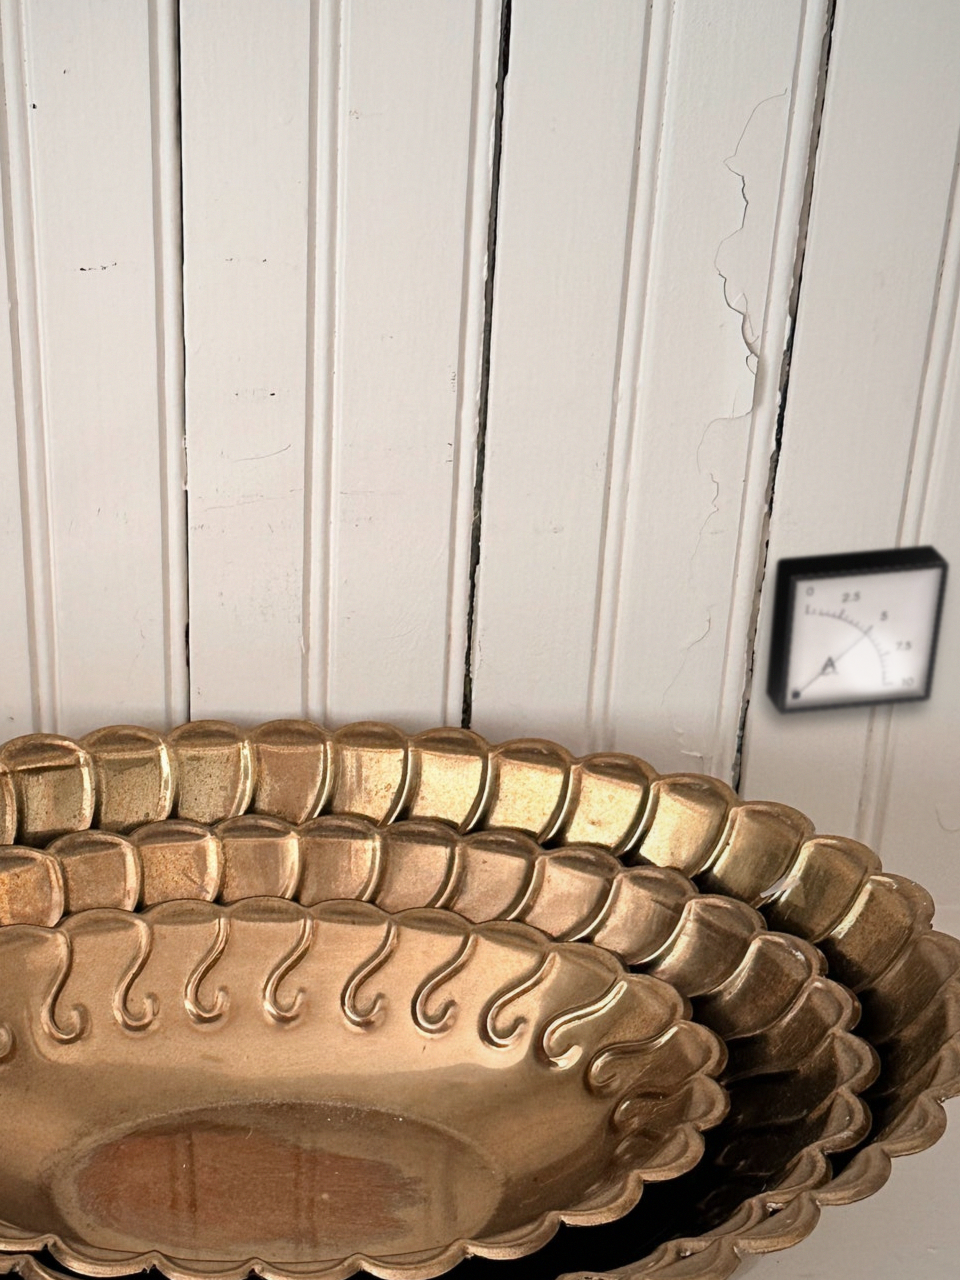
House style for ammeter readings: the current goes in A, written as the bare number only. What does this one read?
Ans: 5
